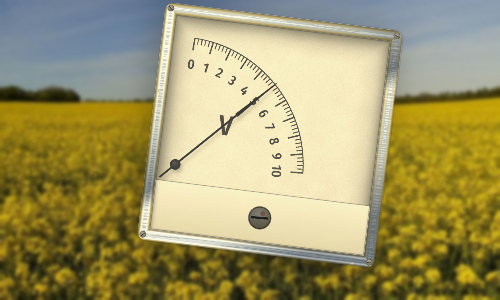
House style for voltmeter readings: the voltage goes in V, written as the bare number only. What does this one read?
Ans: 5
